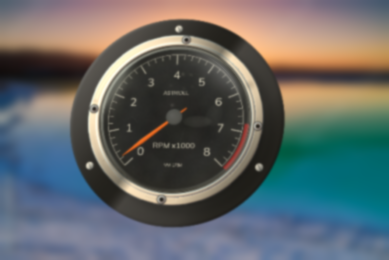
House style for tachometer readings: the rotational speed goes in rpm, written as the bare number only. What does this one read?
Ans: 200
